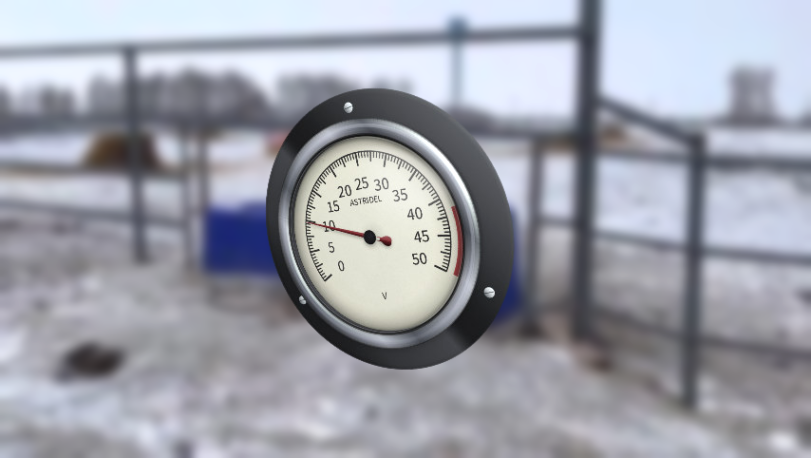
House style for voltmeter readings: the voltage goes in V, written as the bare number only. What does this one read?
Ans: 10
